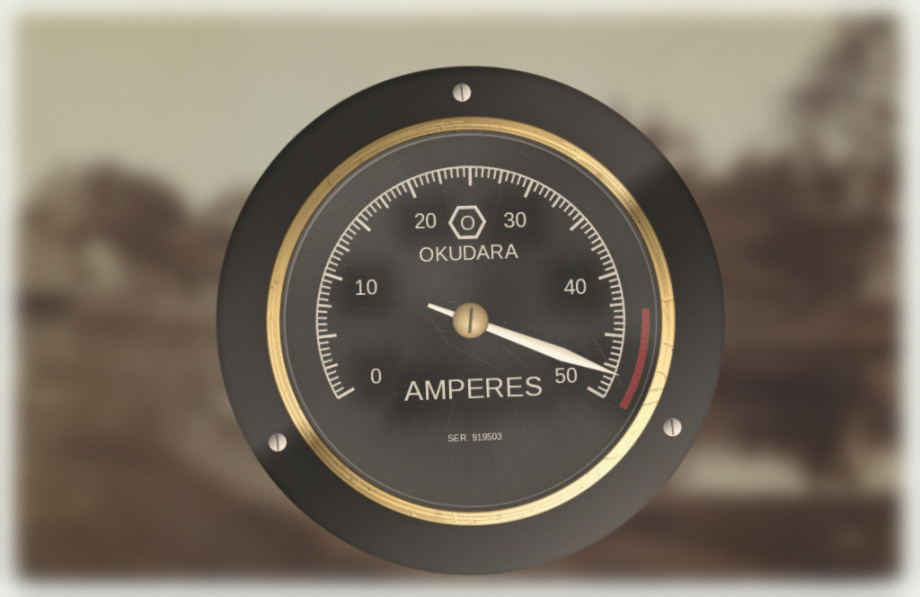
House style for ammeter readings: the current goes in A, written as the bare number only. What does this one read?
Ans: 48
